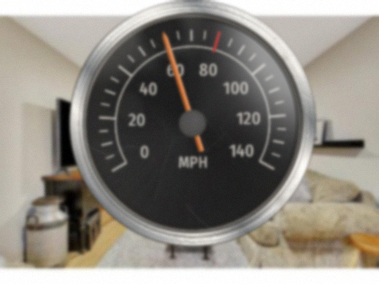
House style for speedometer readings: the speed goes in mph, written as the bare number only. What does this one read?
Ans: 60
